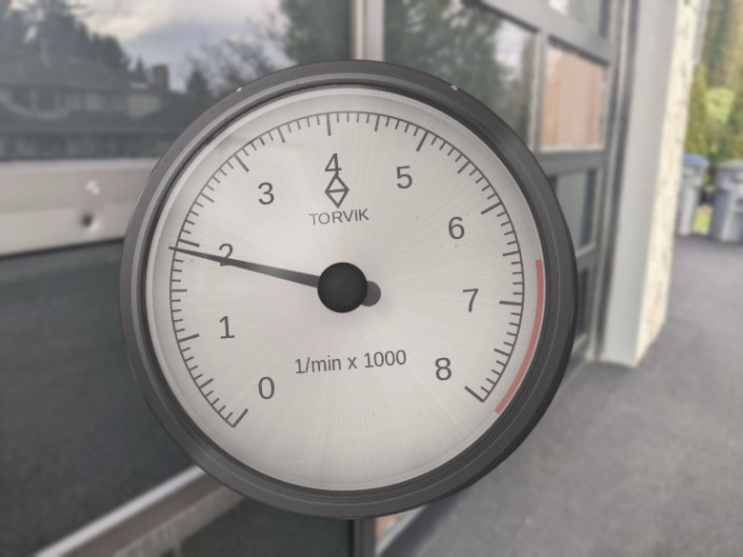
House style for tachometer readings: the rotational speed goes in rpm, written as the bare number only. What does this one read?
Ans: 1900
